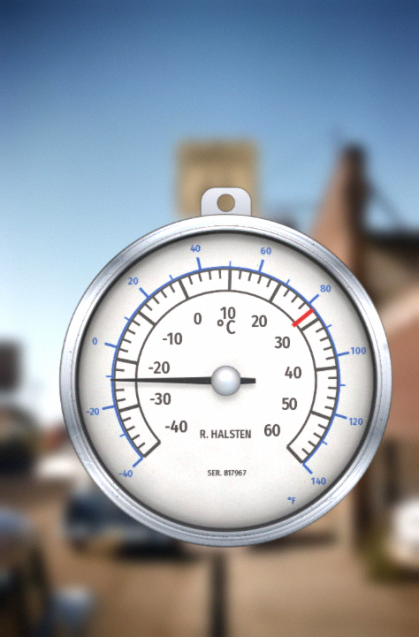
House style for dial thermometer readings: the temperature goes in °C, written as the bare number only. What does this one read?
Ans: -24
